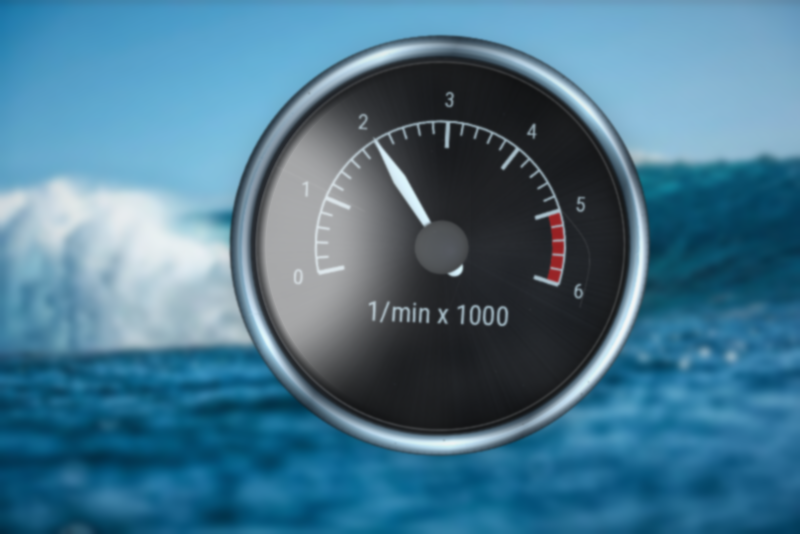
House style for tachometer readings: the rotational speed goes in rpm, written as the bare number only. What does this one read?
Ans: 2000
